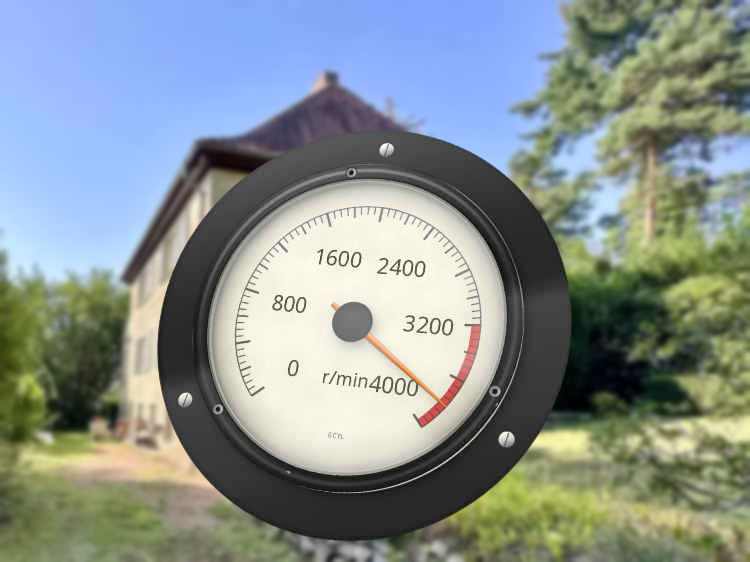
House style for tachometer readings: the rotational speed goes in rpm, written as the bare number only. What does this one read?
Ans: 3800
